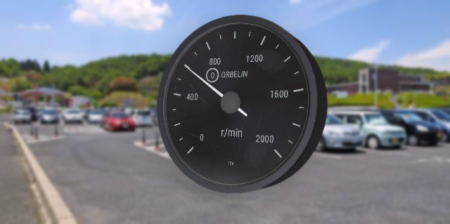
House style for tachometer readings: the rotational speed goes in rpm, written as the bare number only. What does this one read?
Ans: 600
